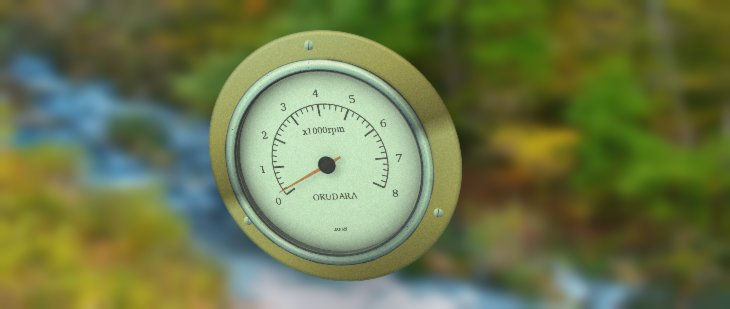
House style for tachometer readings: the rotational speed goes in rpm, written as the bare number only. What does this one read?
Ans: 200
